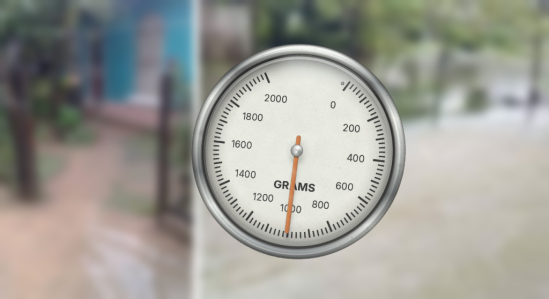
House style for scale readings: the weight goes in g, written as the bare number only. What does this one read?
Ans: 1000
